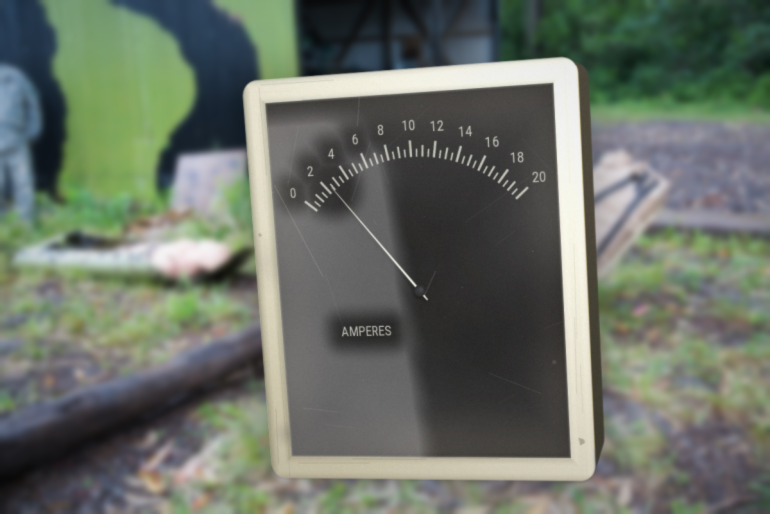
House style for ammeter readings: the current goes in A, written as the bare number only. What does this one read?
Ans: 2.5
